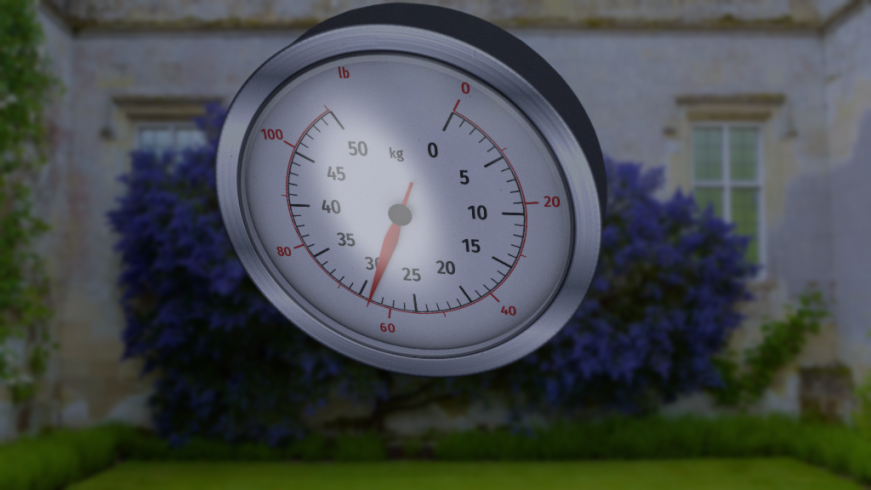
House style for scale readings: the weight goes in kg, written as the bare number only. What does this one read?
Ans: 29
